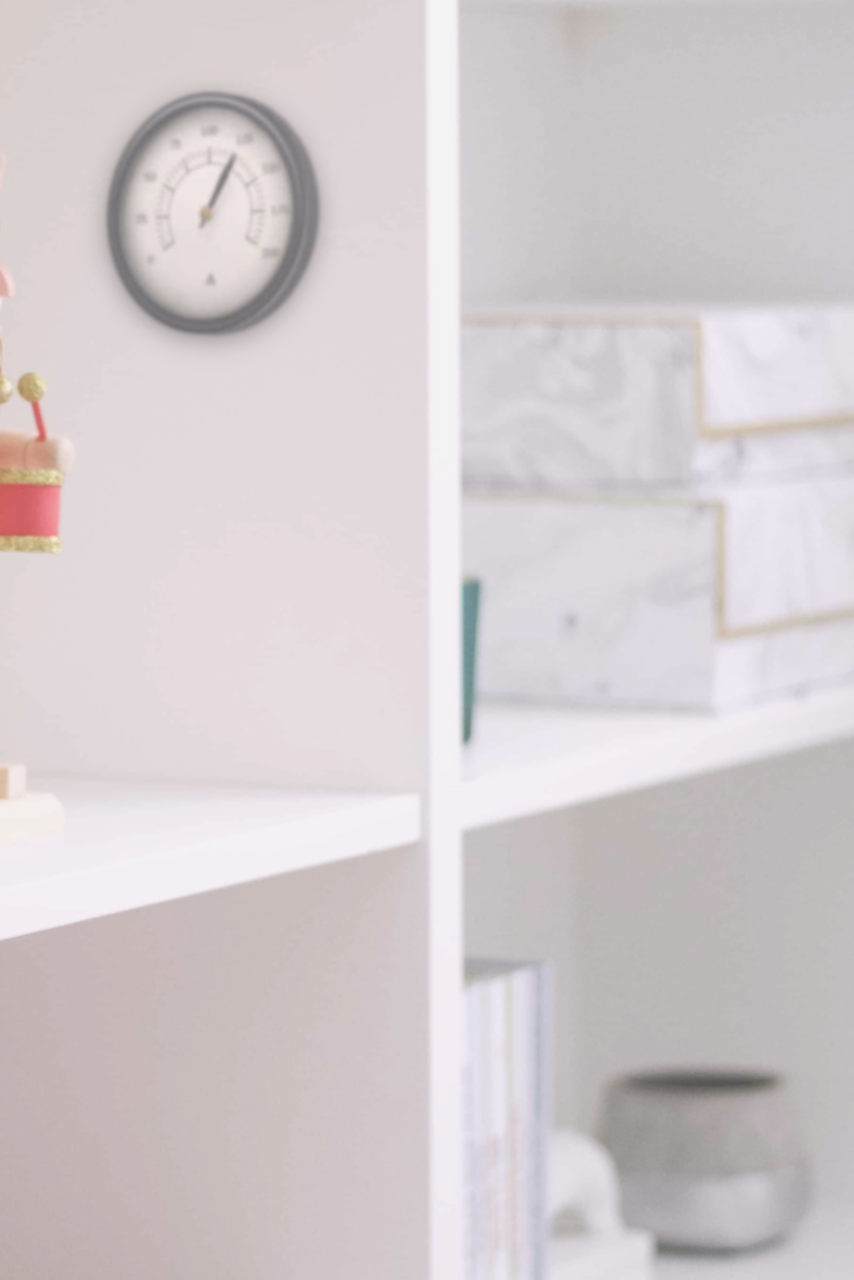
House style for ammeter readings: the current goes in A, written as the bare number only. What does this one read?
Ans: 125
